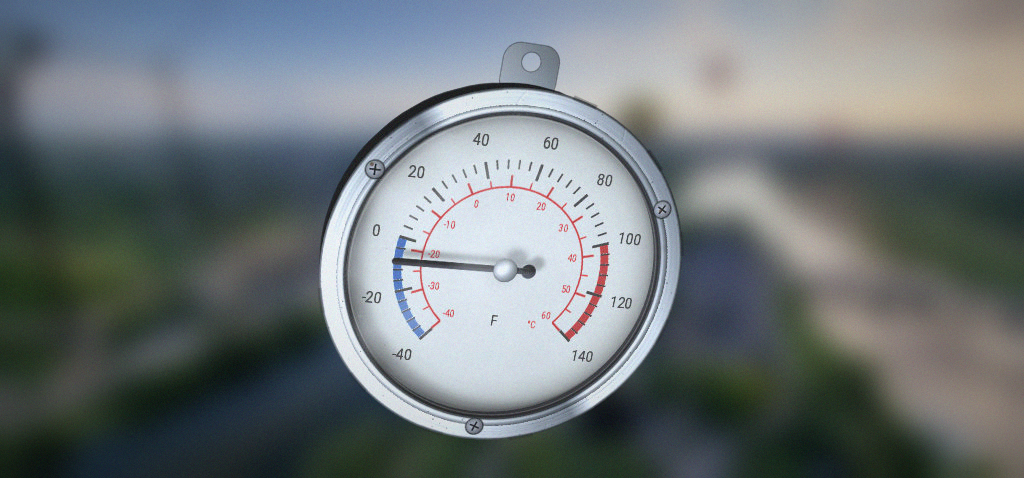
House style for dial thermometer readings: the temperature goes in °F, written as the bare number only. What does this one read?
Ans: -8
